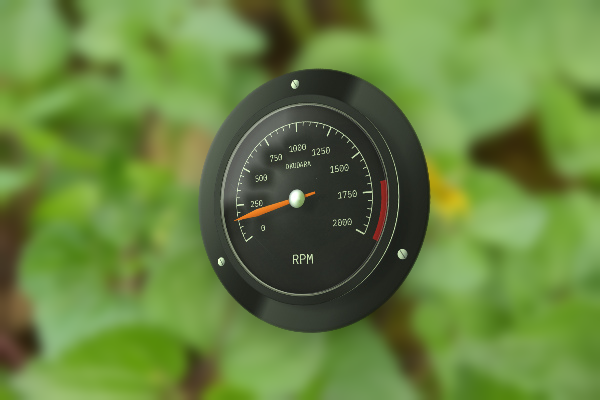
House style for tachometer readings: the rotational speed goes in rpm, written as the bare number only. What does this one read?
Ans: 150
